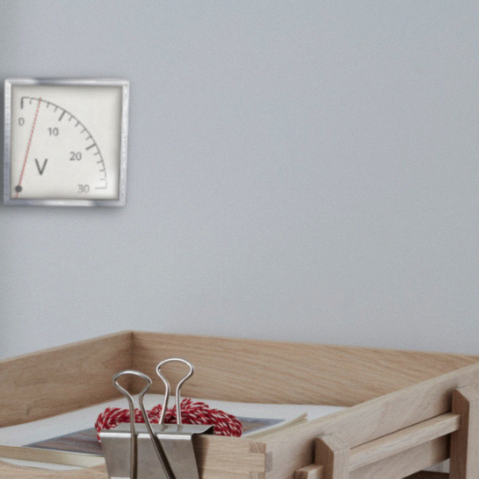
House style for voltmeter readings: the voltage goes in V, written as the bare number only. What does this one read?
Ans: 4
